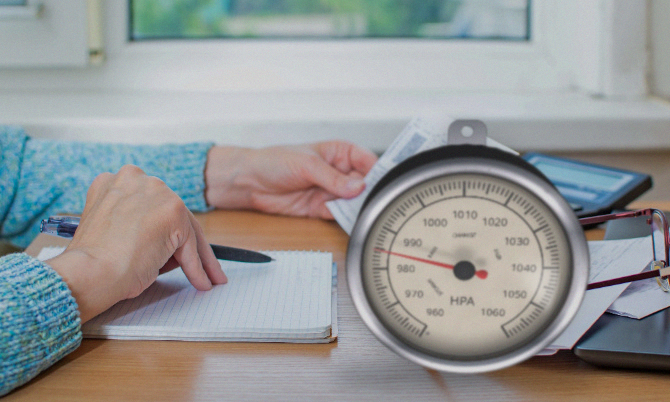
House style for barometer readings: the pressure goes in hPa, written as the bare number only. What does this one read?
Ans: 985
